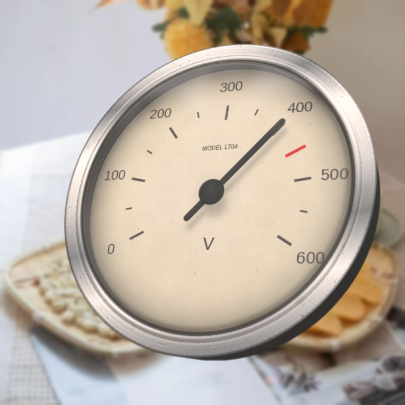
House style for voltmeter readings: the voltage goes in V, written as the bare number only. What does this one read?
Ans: 400
